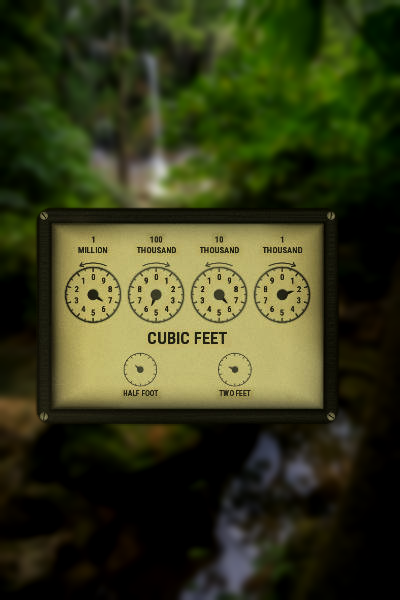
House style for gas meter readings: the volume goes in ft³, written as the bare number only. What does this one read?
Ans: 656200
